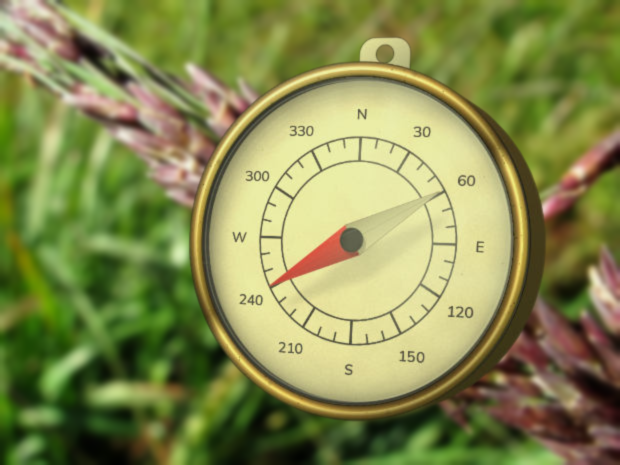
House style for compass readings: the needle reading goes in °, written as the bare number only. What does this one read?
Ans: 240
